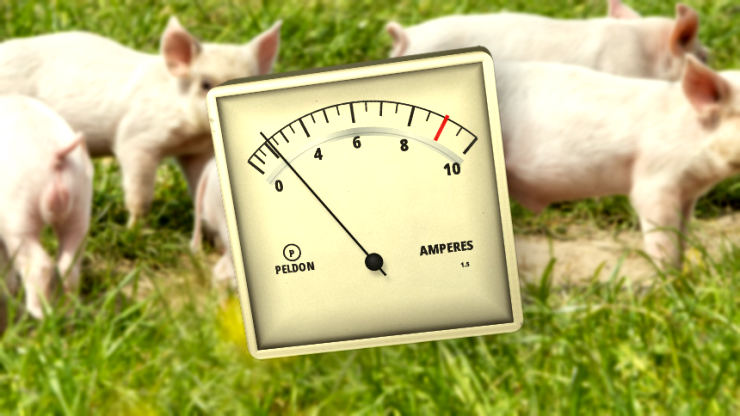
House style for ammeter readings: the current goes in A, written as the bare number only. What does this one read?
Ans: 2.25
